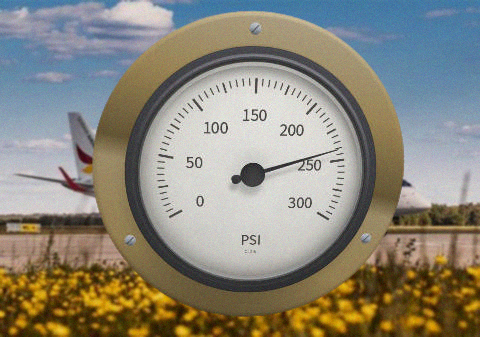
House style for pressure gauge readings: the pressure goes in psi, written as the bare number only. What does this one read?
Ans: 240
